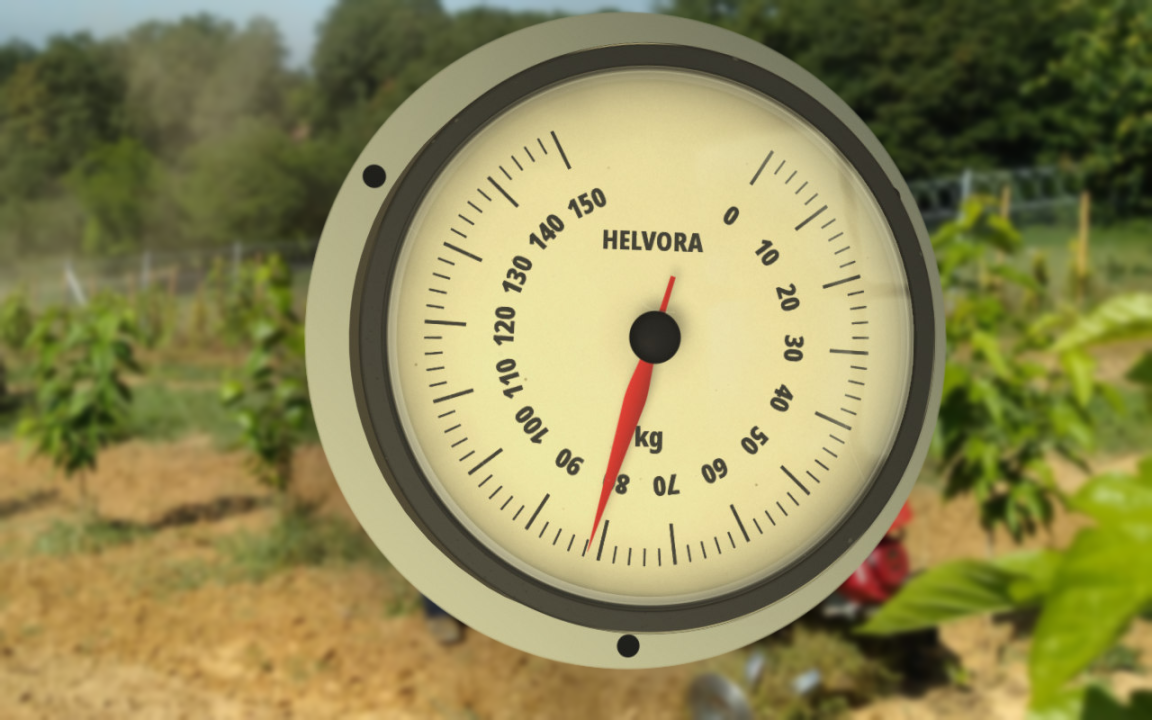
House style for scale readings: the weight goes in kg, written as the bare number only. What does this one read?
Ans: 82
